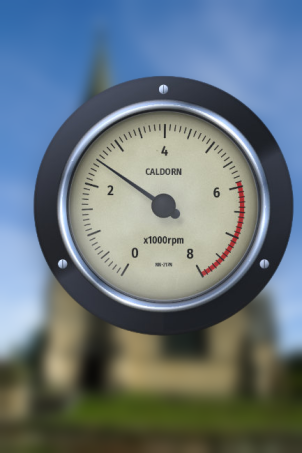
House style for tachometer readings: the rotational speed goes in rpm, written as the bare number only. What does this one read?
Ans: 2500
